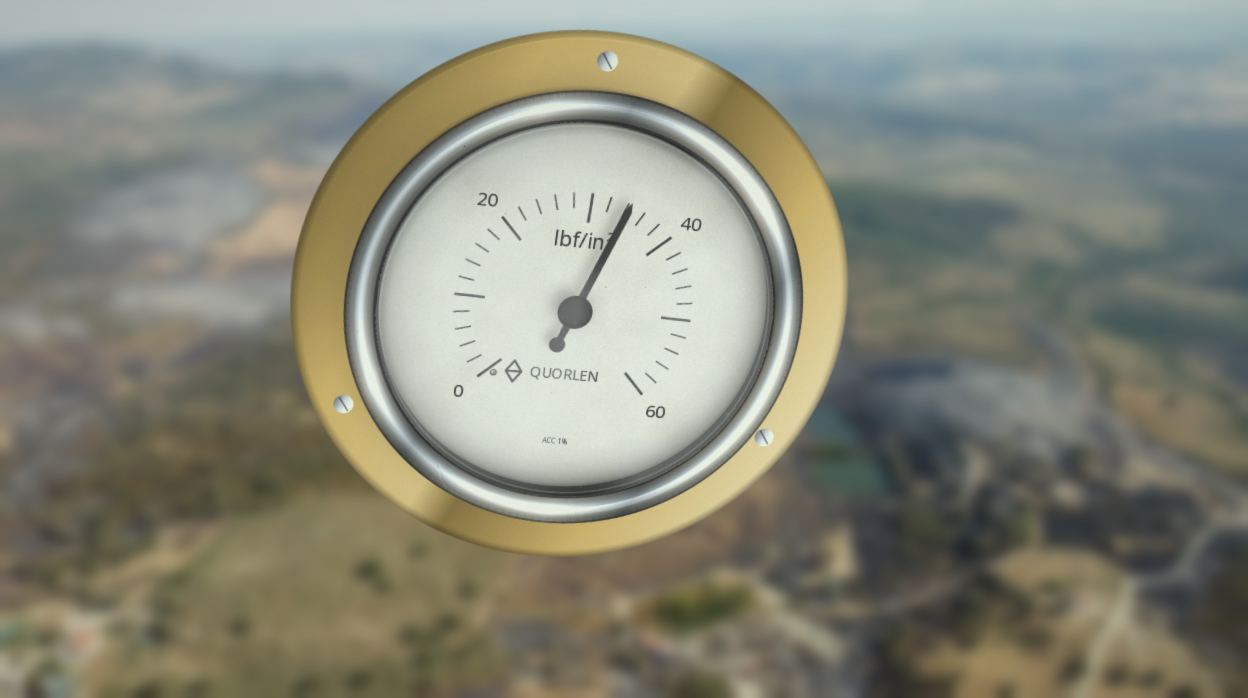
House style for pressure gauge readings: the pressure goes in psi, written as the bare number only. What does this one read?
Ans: 34
